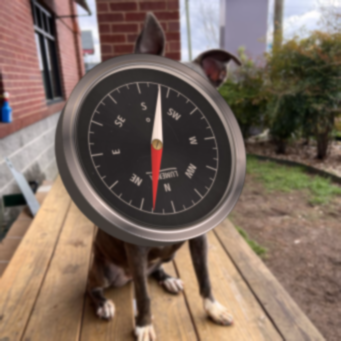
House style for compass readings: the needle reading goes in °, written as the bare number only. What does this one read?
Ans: 20
